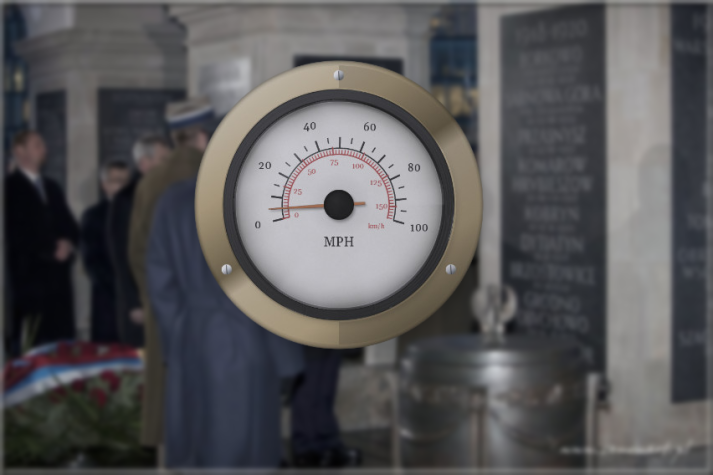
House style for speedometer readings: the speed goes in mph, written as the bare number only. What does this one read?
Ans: 5
